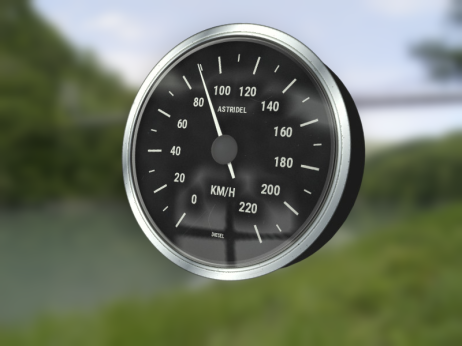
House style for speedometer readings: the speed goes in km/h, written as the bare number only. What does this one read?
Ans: 90
